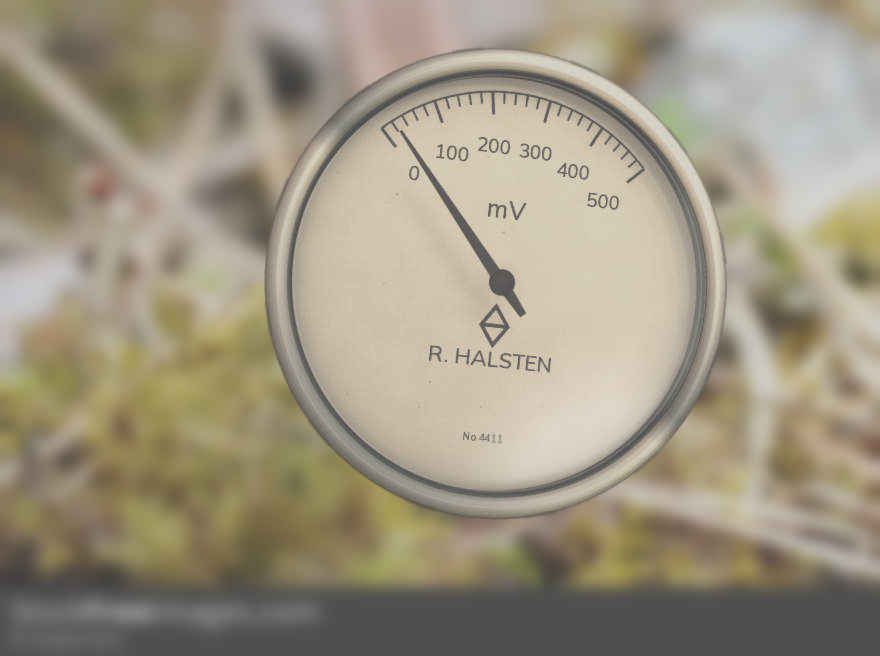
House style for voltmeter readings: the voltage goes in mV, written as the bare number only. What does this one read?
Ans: 20
